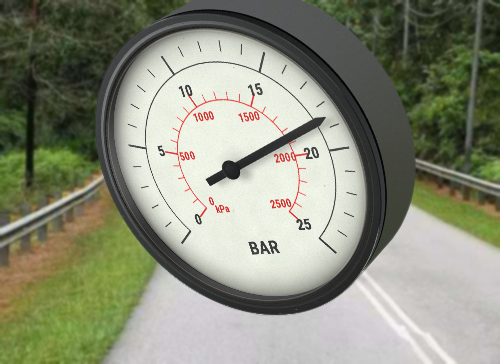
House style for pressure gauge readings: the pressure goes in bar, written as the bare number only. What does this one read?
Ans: 18.5
